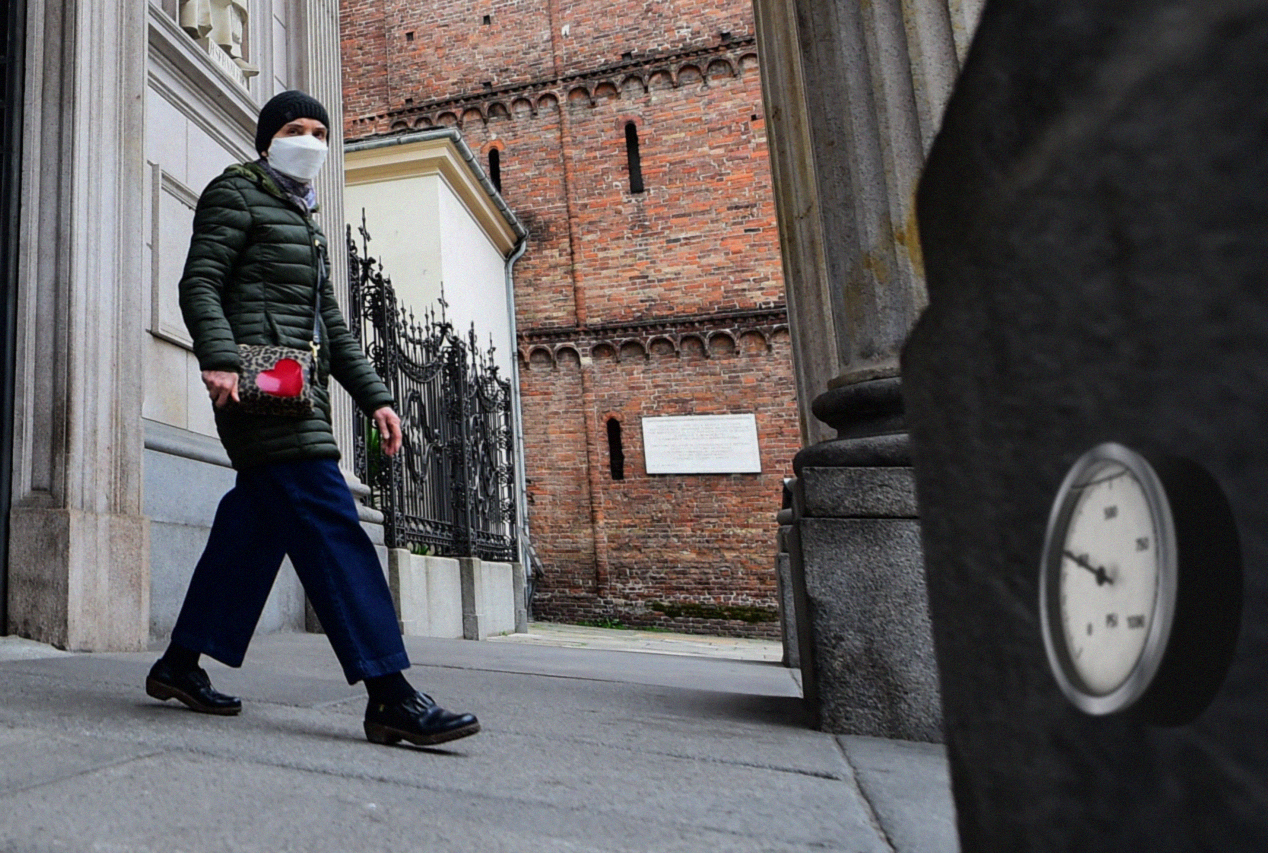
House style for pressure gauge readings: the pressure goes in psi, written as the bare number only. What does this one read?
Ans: 250
